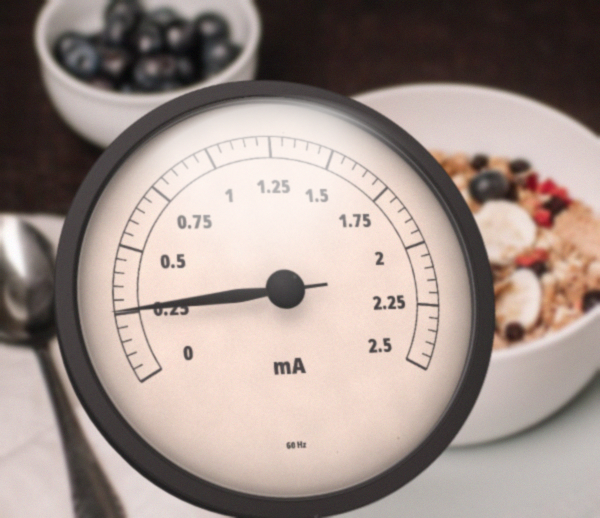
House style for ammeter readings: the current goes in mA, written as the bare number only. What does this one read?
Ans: 0.25
